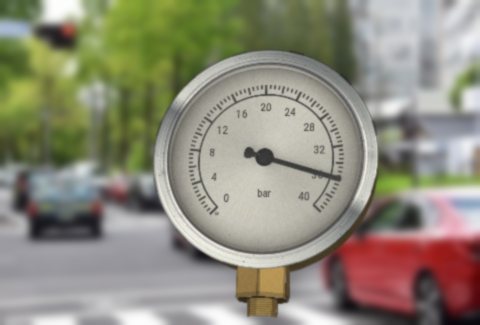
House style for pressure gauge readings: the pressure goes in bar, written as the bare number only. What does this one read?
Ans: 36
